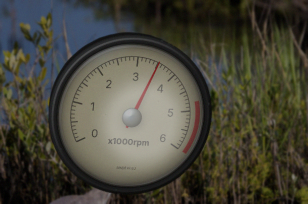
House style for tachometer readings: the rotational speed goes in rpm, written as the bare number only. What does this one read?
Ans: 3500
